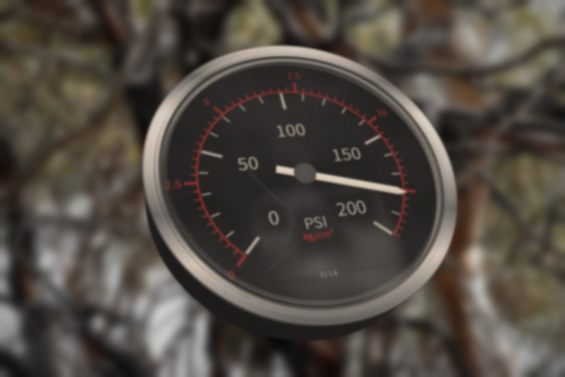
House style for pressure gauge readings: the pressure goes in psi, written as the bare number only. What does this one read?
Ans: 180
